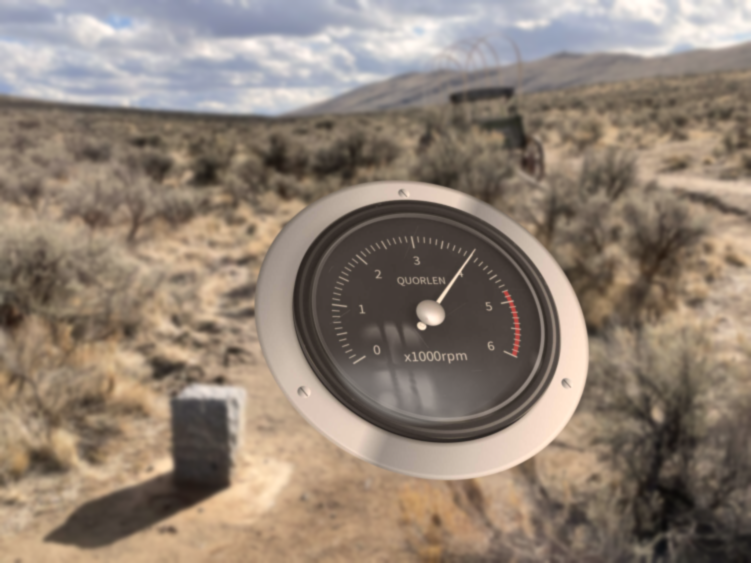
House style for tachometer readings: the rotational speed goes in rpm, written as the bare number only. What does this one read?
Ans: 4000
